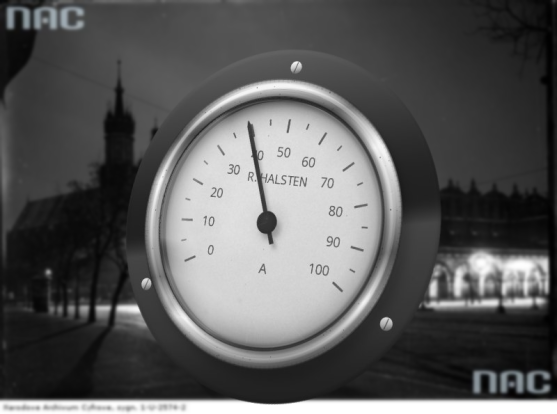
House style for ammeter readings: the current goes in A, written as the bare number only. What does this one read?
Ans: 40
